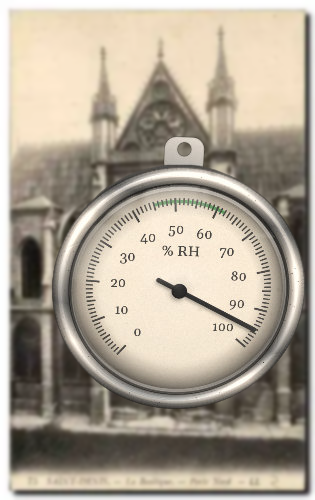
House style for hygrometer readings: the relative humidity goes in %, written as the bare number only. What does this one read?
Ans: 95
